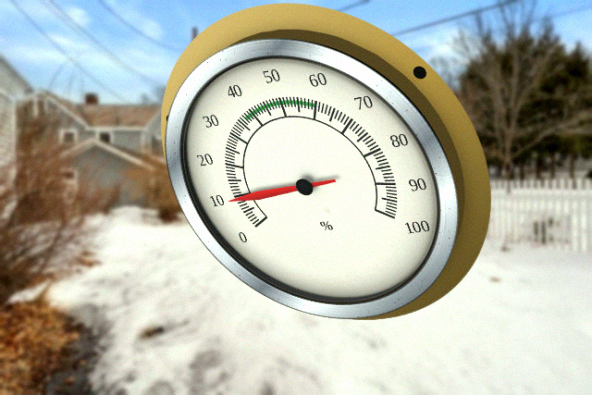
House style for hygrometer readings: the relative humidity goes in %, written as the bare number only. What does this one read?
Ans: 10
